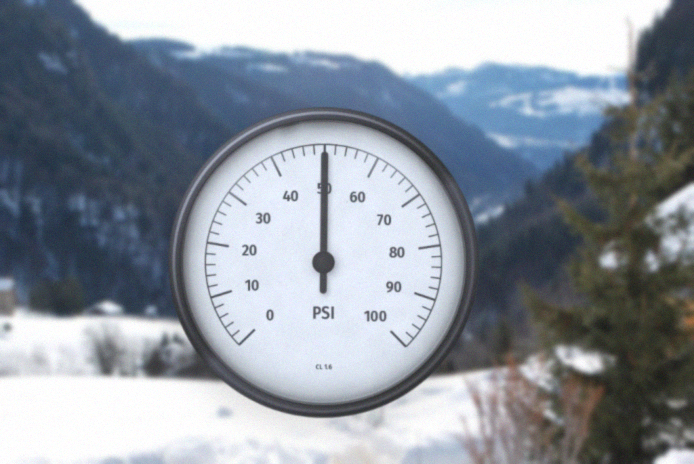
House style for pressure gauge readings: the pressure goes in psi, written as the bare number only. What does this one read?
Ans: 50
